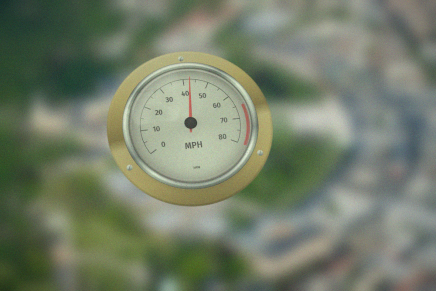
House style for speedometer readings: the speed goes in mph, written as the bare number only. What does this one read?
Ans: 42.5
